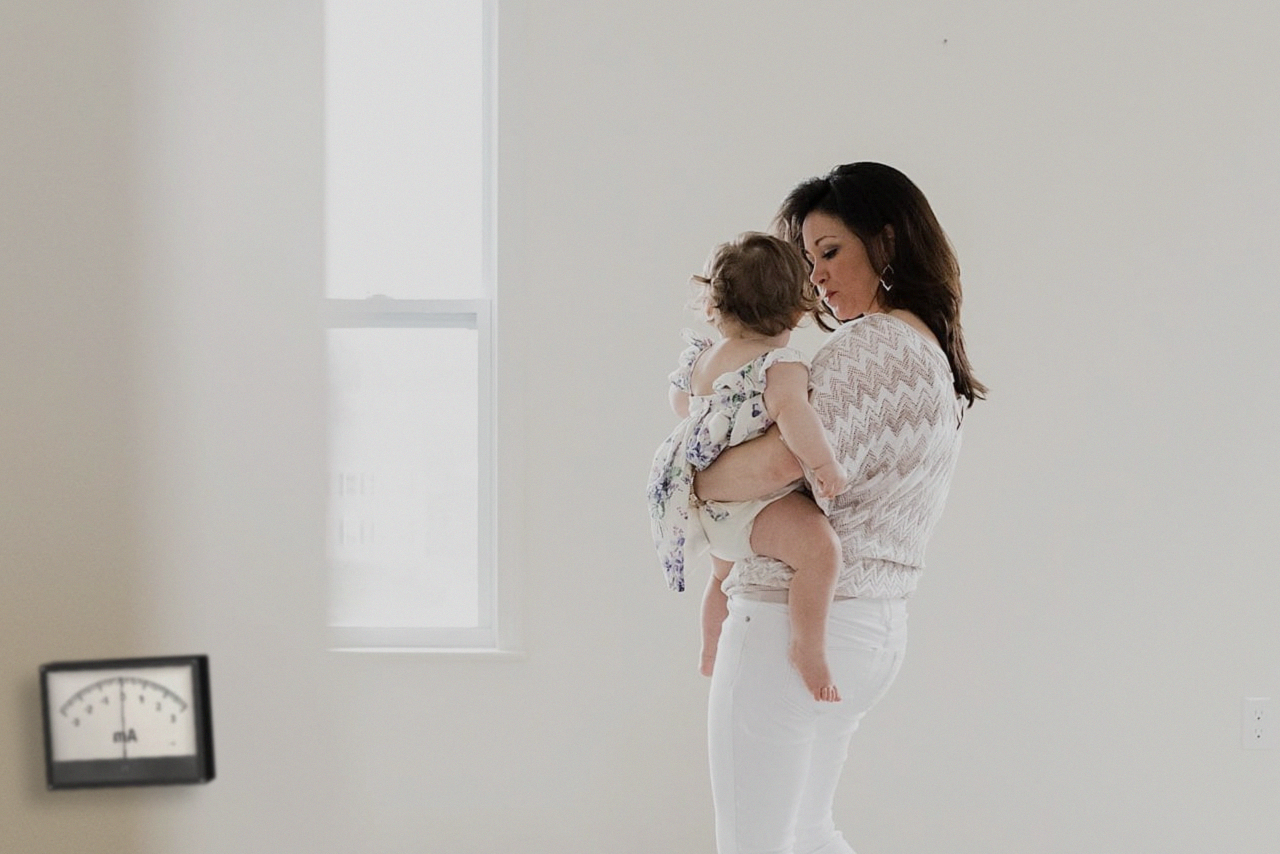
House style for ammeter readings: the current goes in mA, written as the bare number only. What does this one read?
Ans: 0
